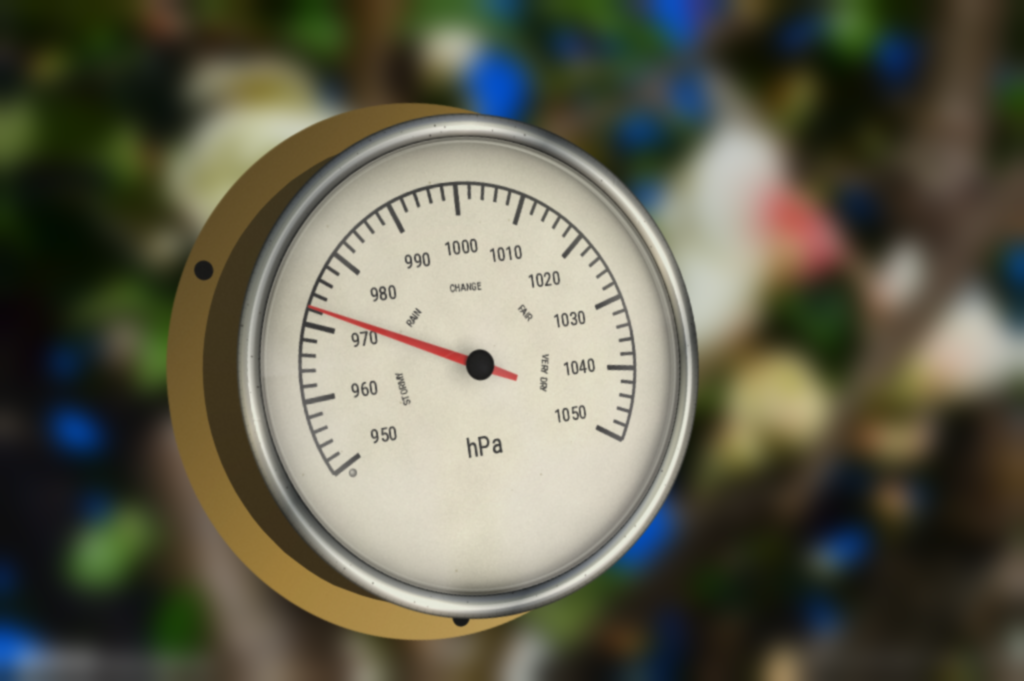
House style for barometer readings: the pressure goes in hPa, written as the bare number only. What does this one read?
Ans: 972
